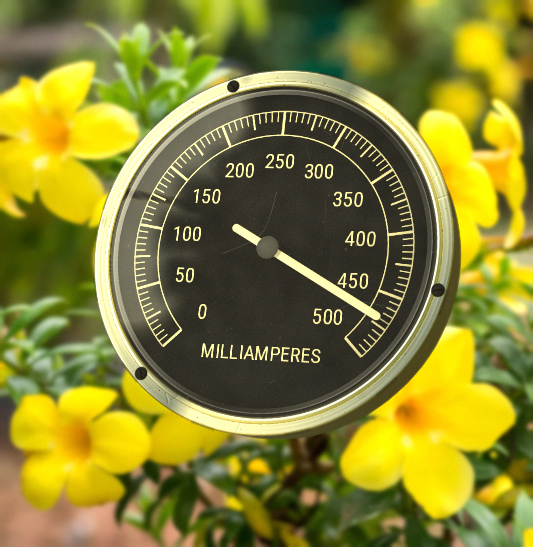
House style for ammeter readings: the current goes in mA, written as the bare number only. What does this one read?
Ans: 470
